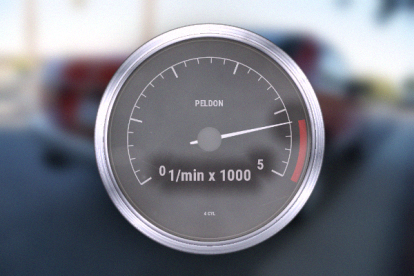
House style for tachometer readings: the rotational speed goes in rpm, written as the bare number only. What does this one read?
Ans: 4200
